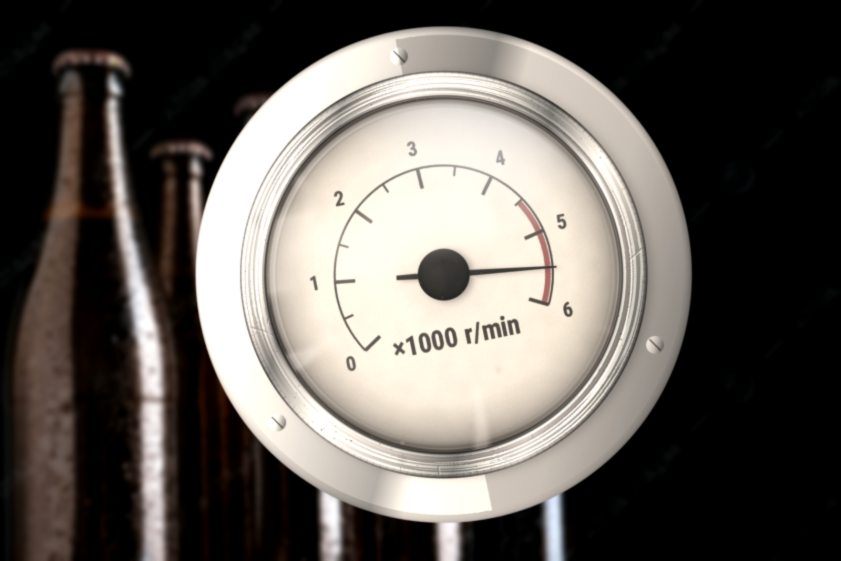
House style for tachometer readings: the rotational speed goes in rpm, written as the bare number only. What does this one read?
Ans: 5500
